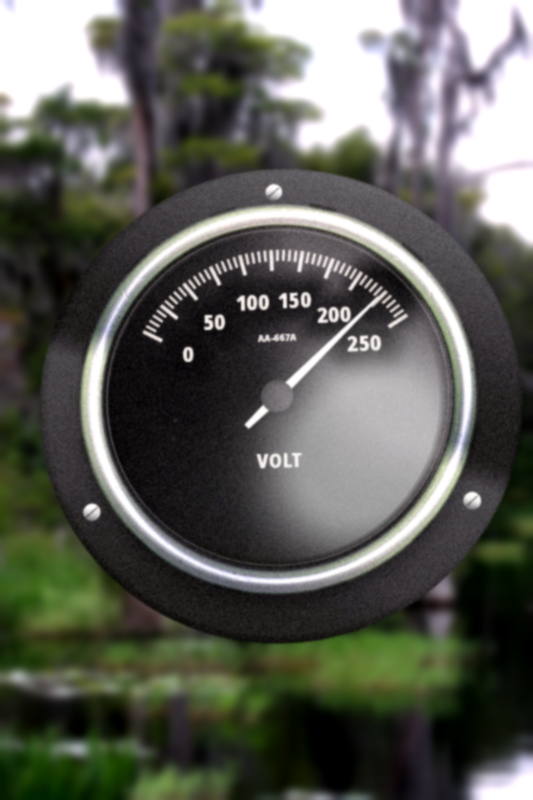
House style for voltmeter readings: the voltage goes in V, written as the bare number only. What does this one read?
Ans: 225
